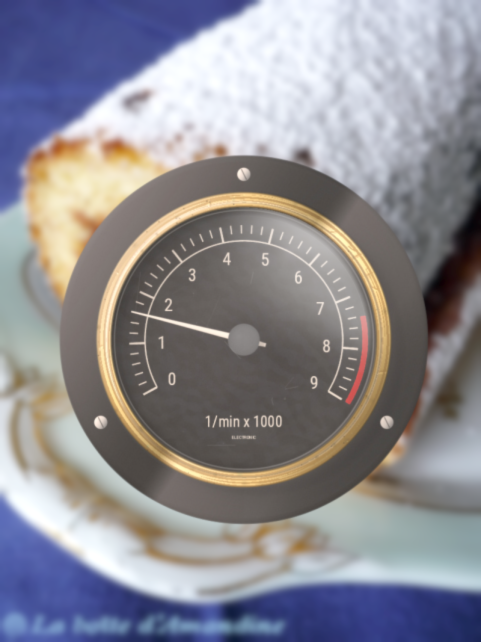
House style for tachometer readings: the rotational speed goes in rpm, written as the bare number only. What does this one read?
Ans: 1600
